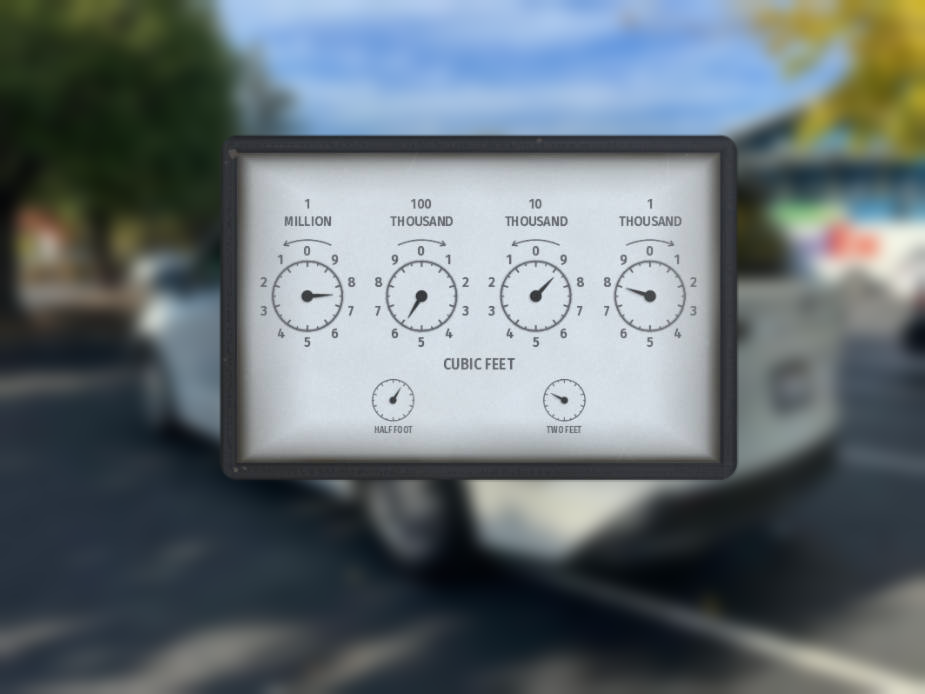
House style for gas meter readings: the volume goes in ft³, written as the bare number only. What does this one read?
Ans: 758800
